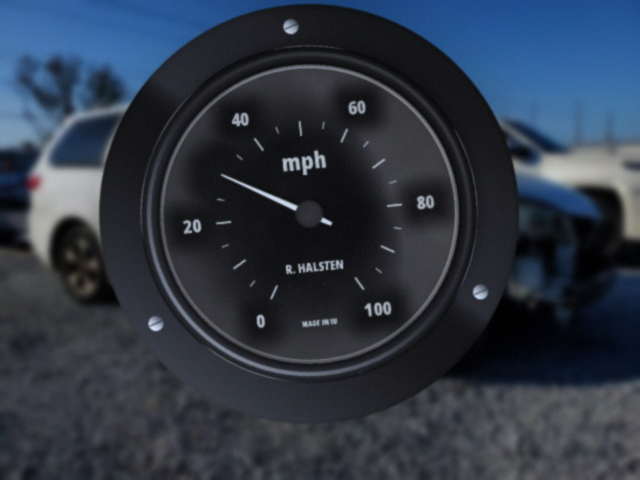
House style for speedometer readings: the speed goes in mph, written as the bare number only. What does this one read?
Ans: 30
